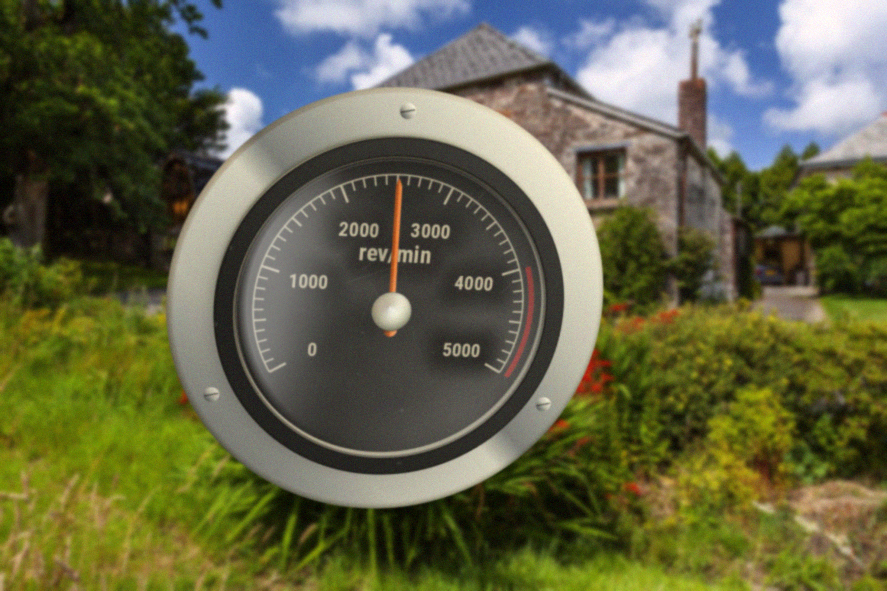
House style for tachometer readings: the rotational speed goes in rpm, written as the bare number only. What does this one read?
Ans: 2500
